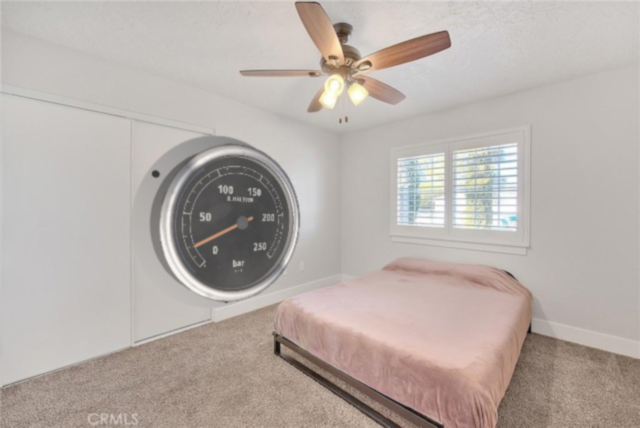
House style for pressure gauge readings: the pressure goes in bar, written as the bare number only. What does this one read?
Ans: 20
